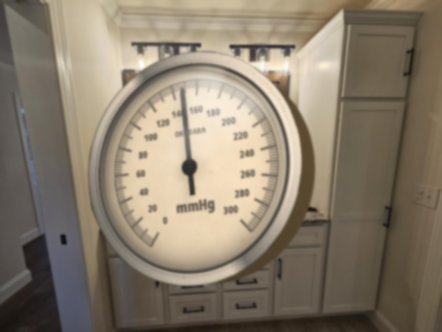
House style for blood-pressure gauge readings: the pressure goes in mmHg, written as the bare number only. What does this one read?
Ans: 150
